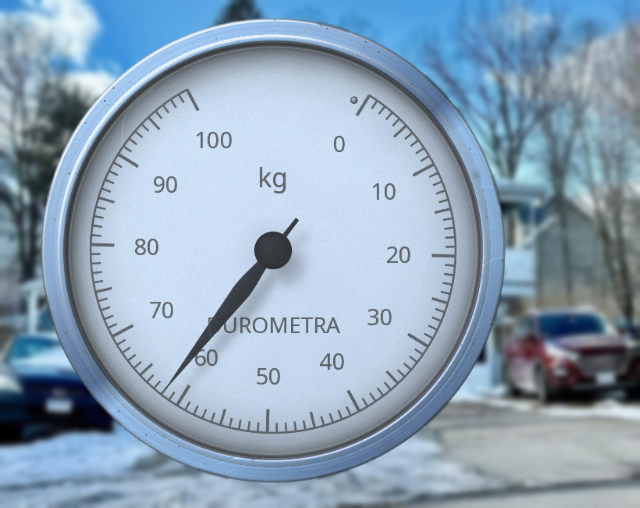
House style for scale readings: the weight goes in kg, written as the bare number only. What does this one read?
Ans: 62
